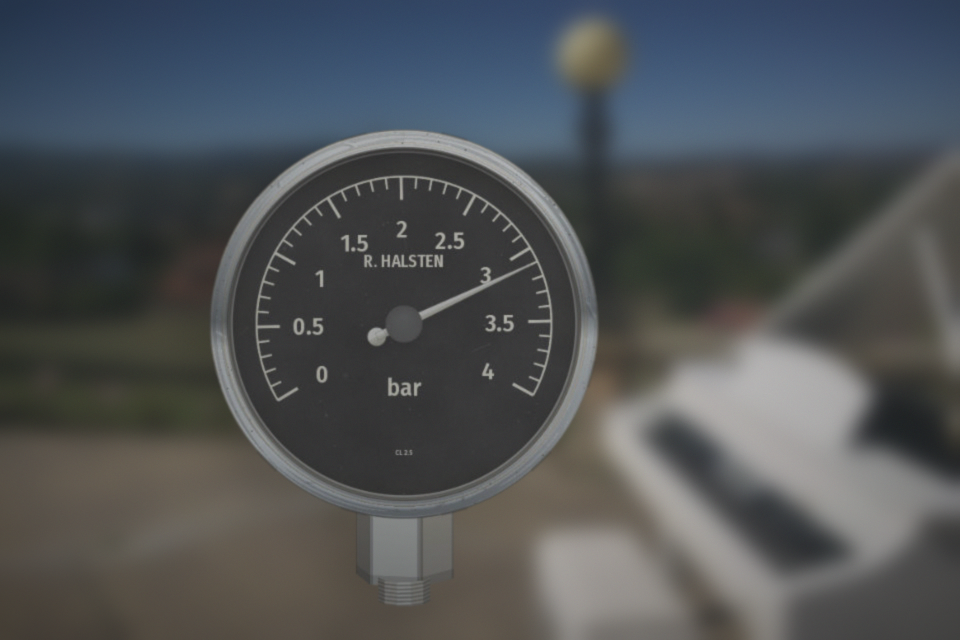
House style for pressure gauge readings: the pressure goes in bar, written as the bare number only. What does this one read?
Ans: 3.1
